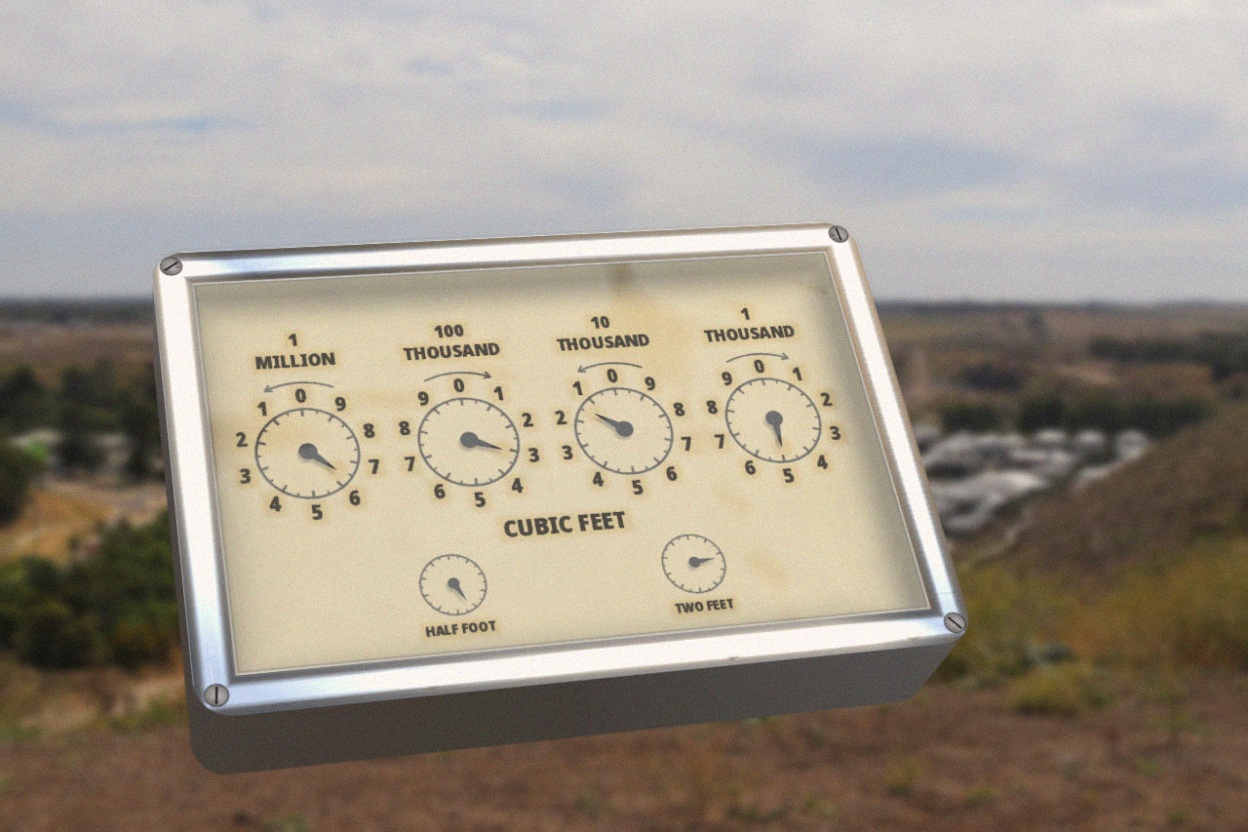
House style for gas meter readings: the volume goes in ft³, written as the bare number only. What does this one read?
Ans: 631500
